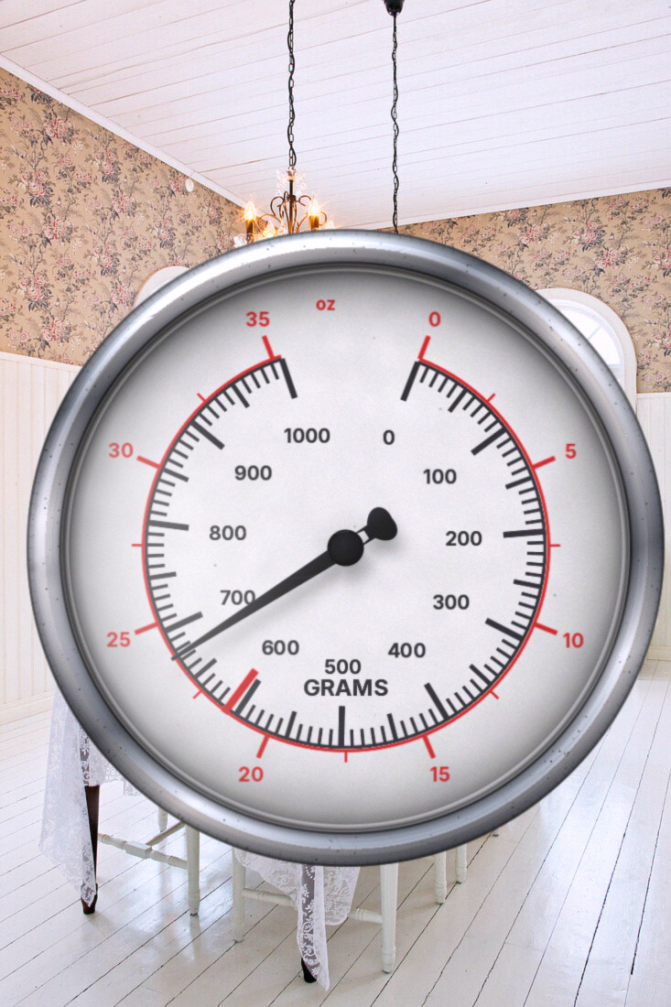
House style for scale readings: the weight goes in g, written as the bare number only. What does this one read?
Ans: 675
